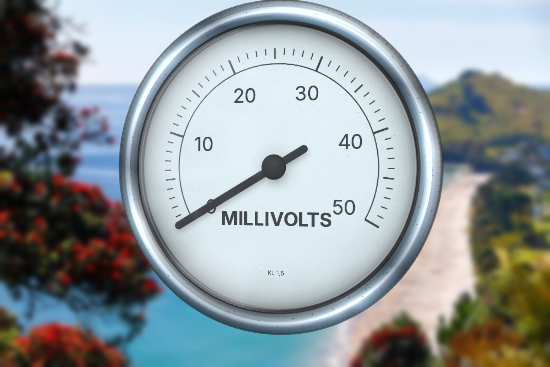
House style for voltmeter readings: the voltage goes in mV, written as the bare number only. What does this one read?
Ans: 0
